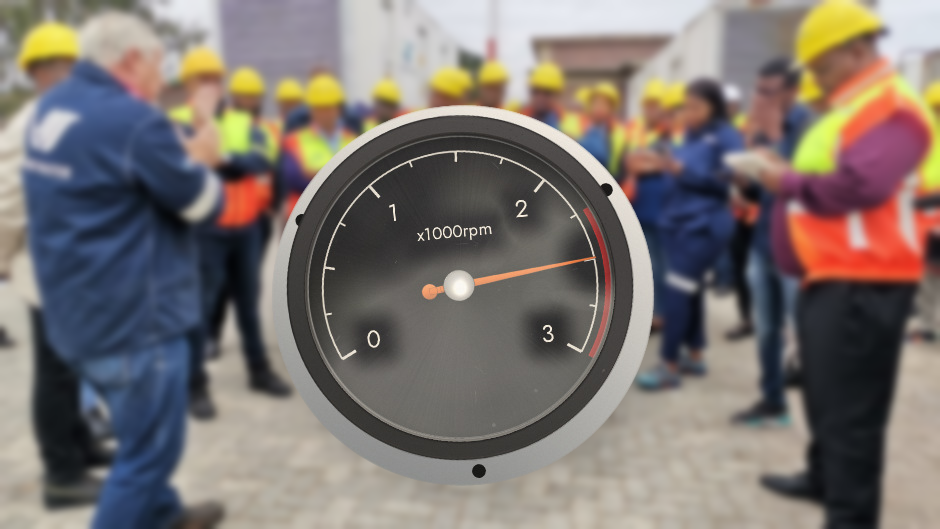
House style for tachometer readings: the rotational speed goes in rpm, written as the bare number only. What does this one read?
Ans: 2500
